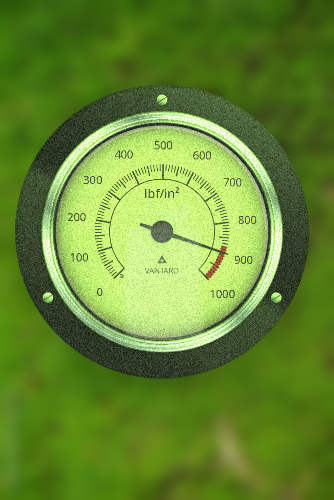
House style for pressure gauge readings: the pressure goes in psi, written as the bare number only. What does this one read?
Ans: 900
